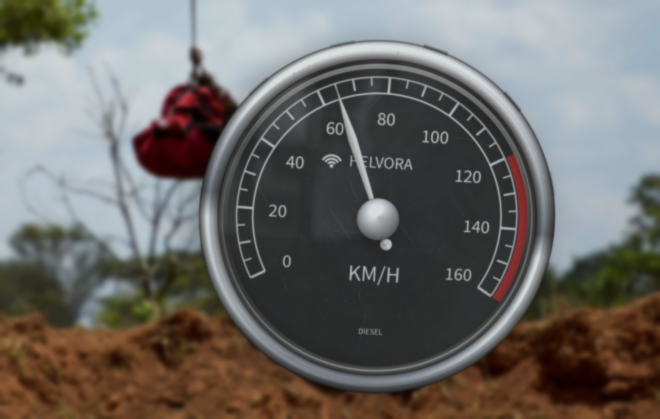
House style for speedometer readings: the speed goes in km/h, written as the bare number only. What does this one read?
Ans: 65
